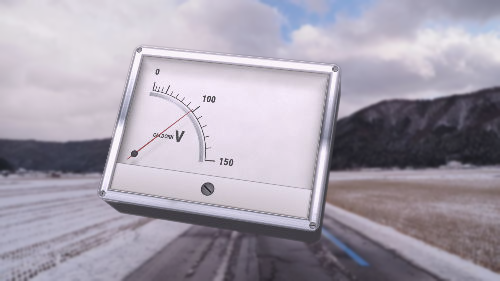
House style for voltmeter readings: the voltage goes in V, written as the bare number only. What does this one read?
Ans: 100
